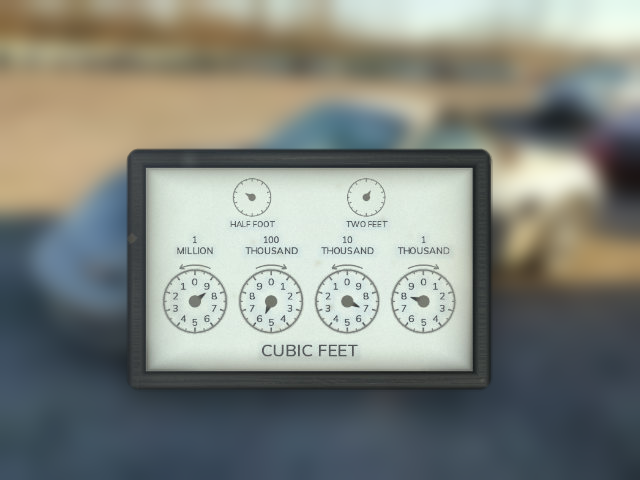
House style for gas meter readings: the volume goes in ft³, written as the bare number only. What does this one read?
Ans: 856800
